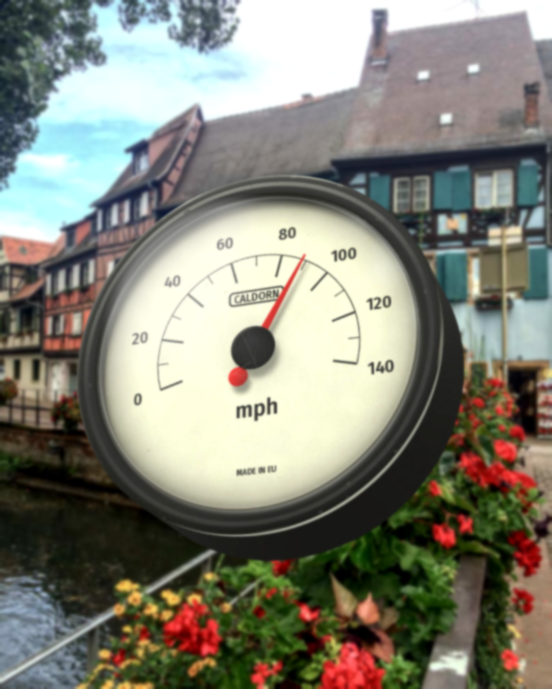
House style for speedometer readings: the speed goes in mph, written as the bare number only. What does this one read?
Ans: 90
